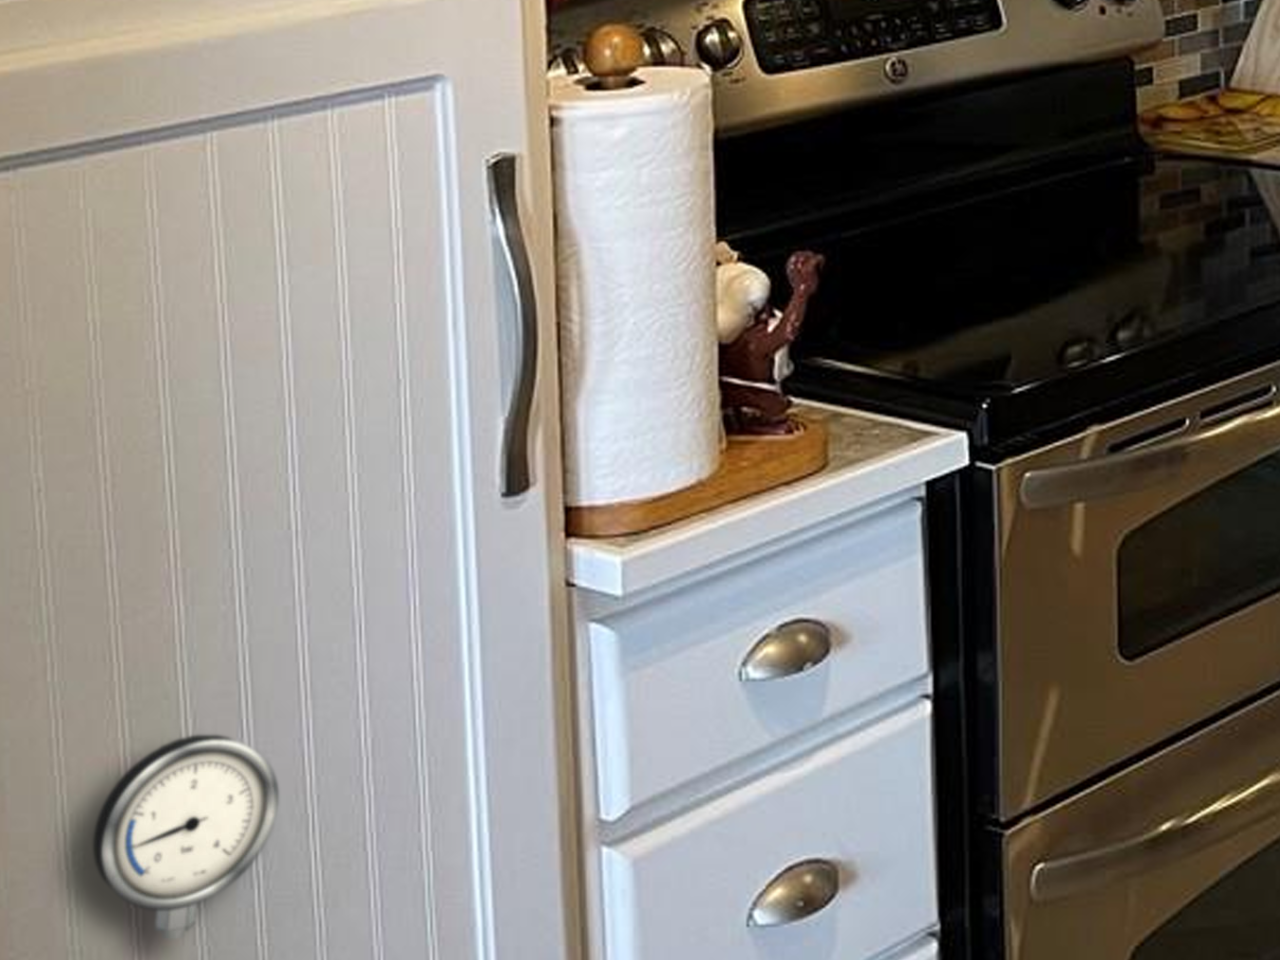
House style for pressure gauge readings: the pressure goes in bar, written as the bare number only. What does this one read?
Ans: 0.5
